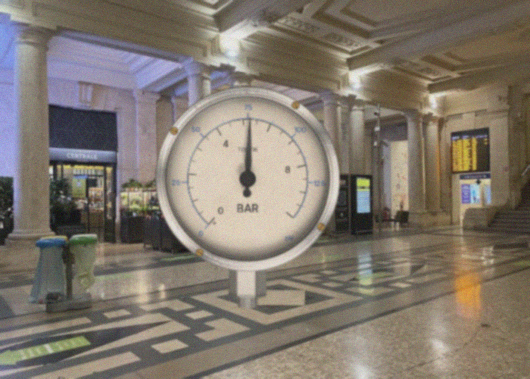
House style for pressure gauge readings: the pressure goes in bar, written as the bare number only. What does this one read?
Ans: 5.25
